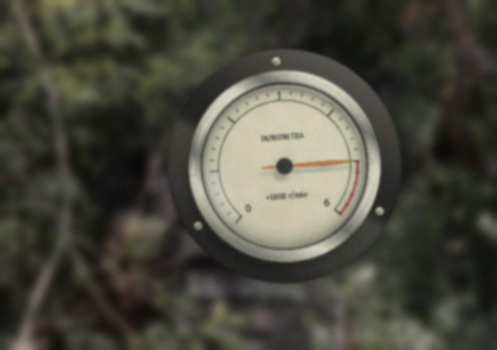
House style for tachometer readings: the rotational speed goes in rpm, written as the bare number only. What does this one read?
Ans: 5000
